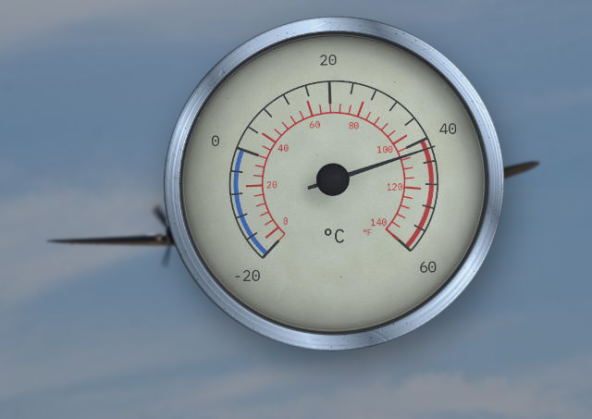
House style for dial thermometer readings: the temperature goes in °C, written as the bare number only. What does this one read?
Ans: 42
